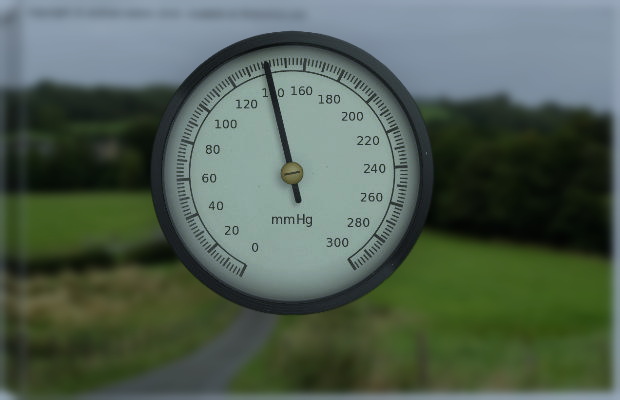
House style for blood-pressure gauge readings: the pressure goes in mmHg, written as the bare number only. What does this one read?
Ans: 140
